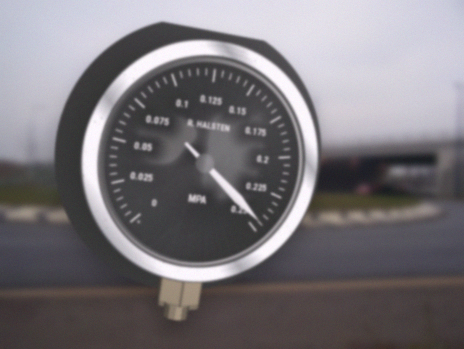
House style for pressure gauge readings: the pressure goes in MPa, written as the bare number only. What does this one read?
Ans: 0.245
